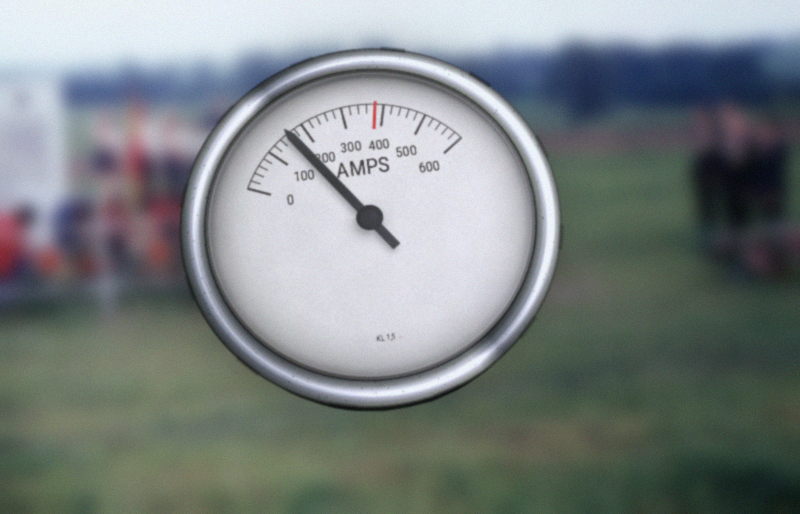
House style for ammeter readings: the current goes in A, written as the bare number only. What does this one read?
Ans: 160
